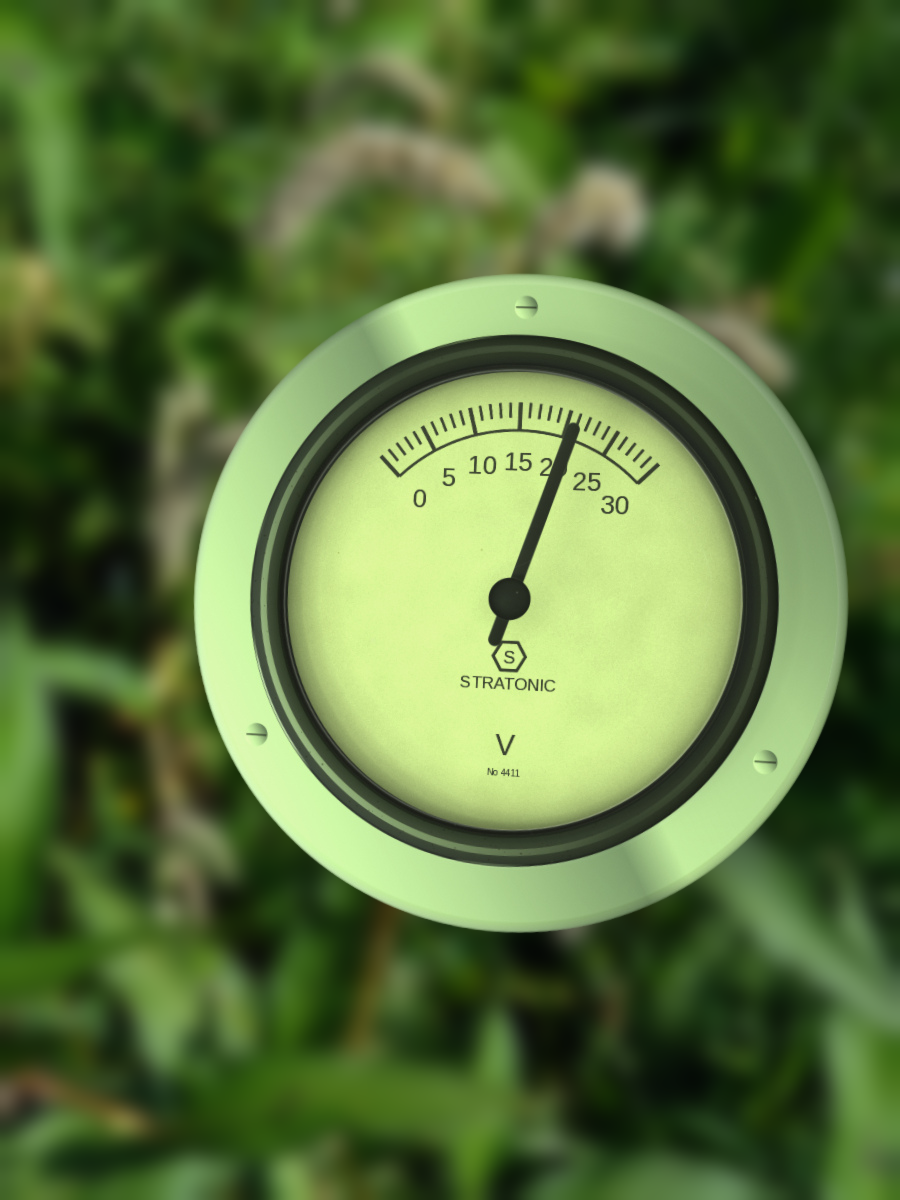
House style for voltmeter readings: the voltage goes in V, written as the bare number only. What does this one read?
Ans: 21
